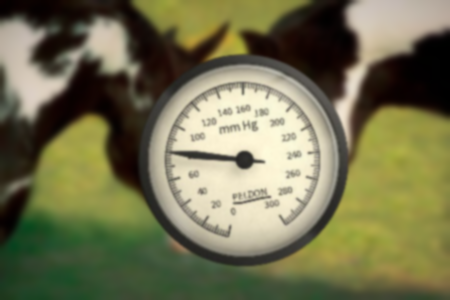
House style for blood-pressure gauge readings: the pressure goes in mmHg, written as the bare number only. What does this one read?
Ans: 80
